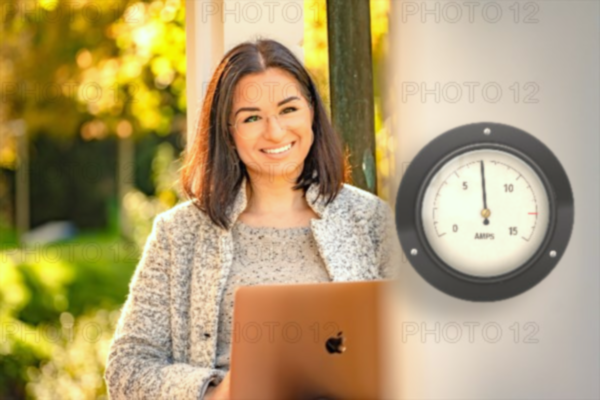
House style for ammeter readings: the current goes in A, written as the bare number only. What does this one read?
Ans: 7
